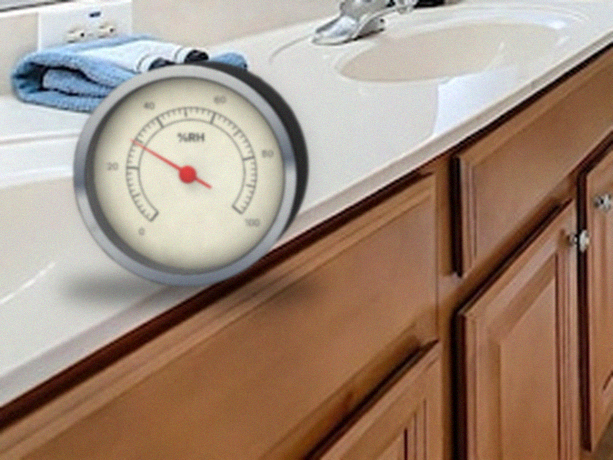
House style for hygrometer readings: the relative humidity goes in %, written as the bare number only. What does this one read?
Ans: 30
